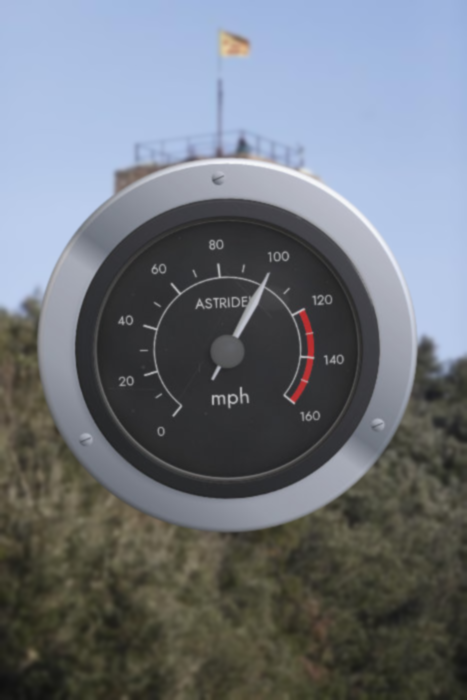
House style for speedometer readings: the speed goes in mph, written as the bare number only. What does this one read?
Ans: 100
